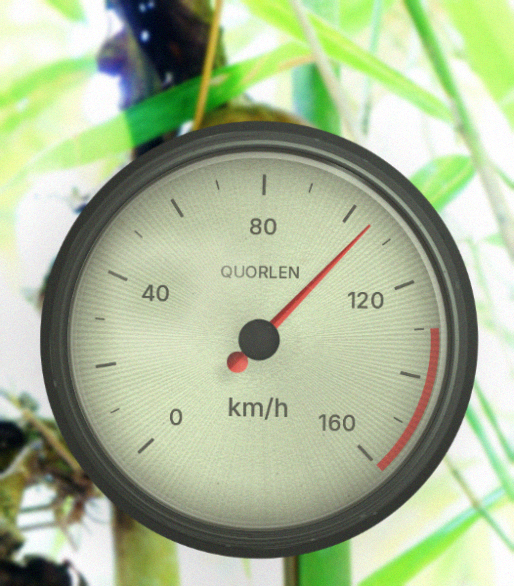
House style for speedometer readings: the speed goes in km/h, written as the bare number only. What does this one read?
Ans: 105
